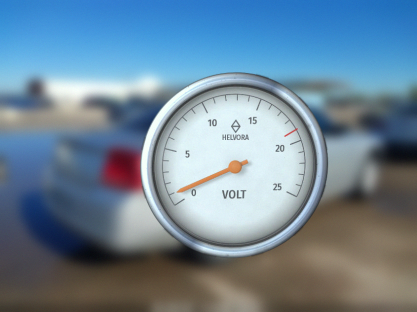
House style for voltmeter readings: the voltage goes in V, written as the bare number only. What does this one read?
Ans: 1
